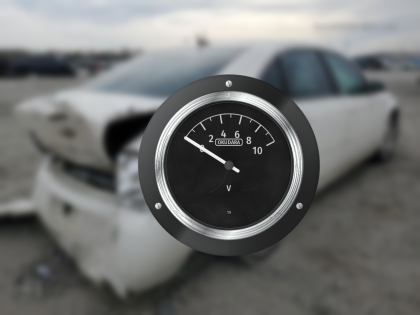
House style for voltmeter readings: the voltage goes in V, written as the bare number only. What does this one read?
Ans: 0
